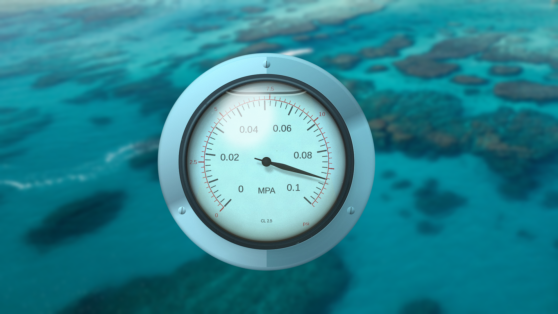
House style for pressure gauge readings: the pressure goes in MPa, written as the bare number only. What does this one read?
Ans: 0.09
